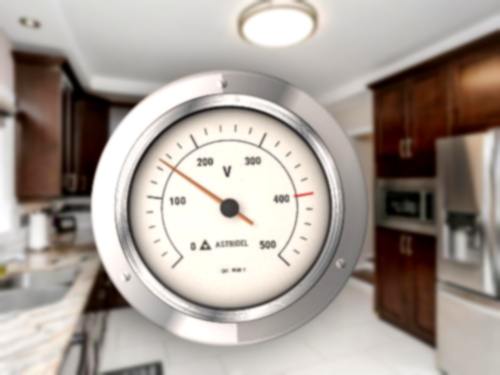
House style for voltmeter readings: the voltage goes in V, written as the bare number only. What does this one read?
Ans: 150
